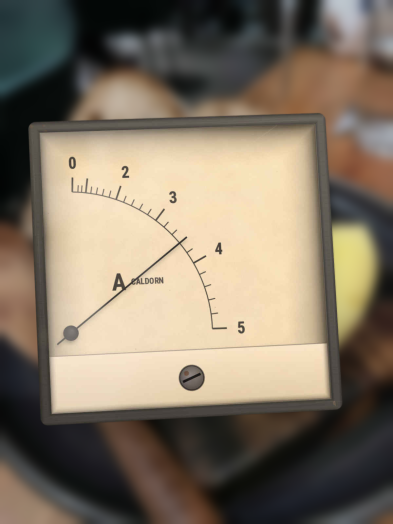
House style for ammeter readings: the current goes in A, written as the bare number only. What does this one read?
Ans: 3.6
